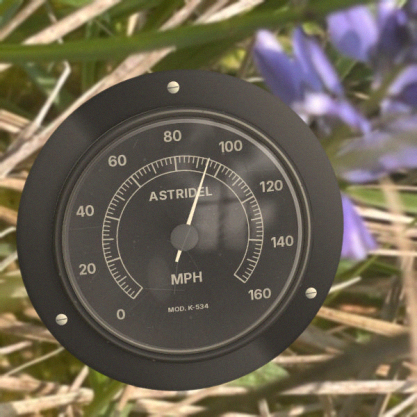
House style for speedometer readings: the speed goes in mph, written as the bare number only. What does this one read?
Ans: 94
